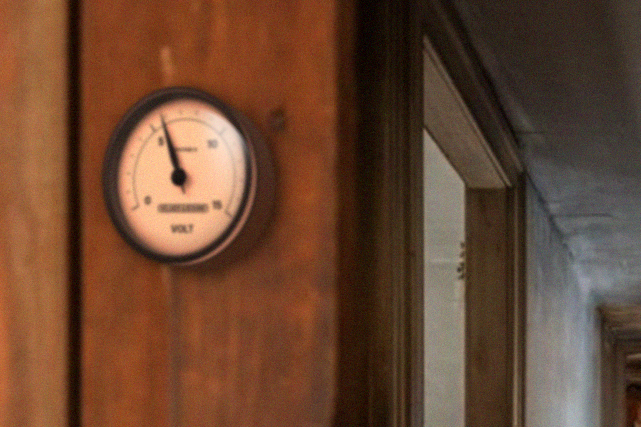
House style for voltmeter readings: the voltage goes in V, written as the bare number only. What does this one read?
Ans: 6
